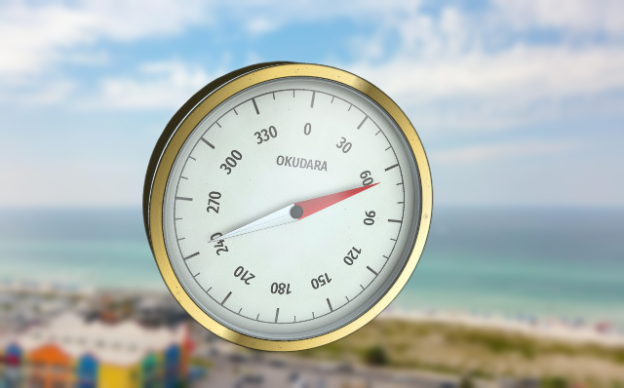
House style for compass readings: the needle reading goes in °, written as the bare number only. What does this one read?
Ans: 65
